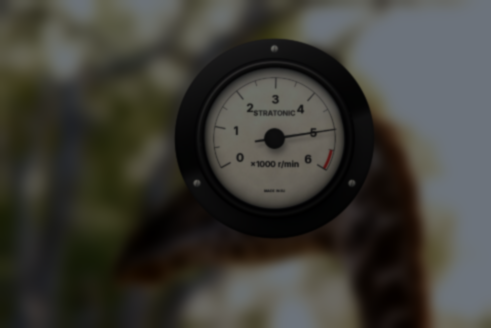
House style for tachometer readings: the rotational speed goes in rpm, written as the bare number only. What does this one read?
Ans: 5000
